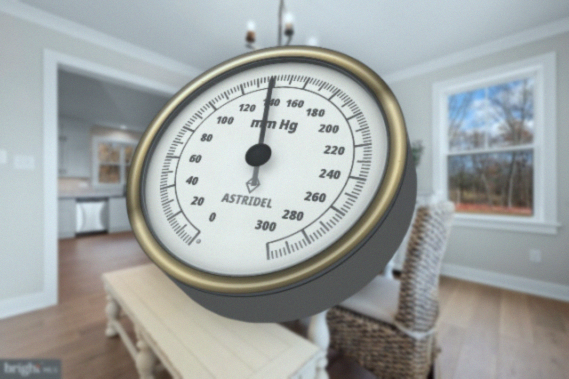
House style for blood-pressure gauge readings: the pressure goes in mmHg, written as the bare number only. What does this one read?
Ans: 140
